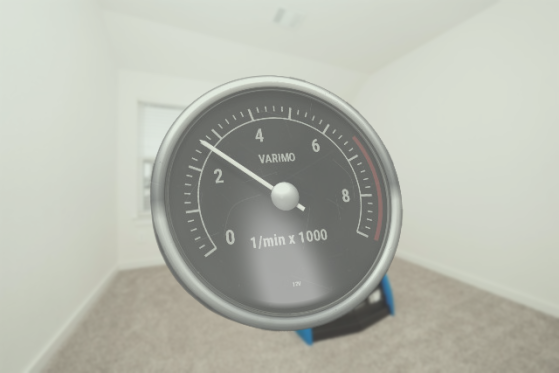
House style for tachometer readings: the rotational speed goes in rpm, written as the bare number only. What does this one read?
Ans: 2600
